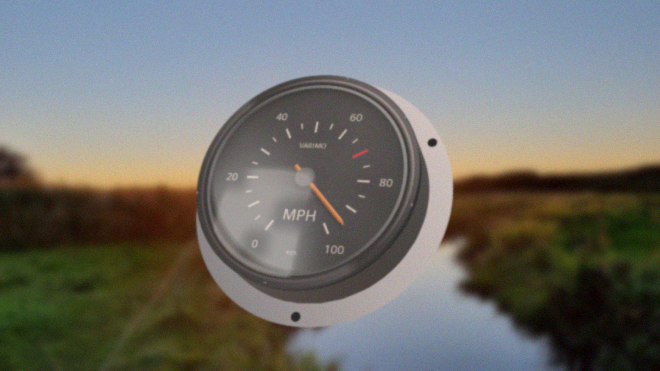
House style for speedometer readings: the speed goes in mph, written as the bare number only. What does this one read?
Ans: 95
